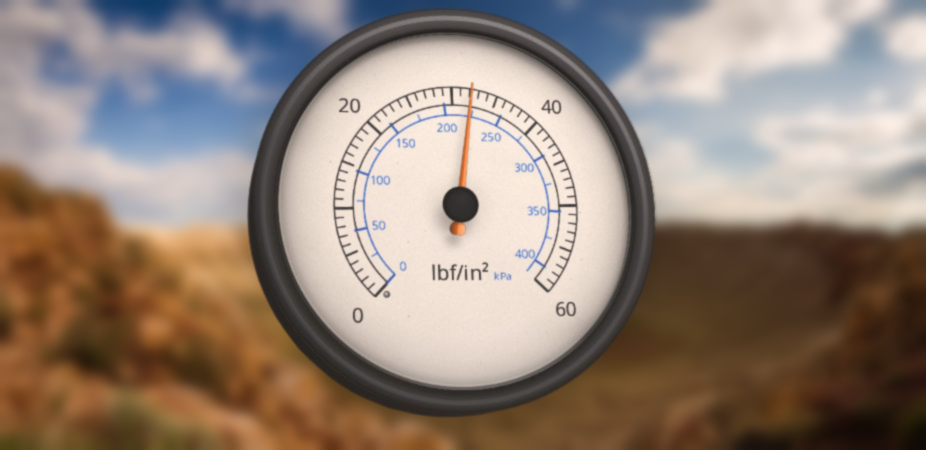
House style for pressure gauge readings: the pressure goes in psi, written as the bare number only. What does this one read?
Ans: 32
